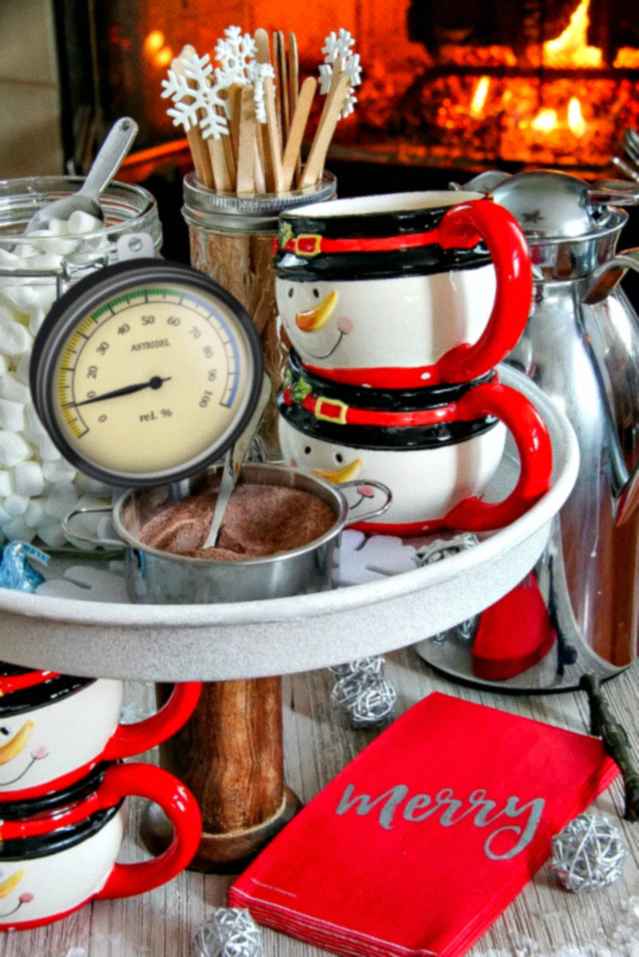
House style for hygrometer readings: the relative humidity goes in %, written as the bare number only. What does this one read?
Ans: 10
